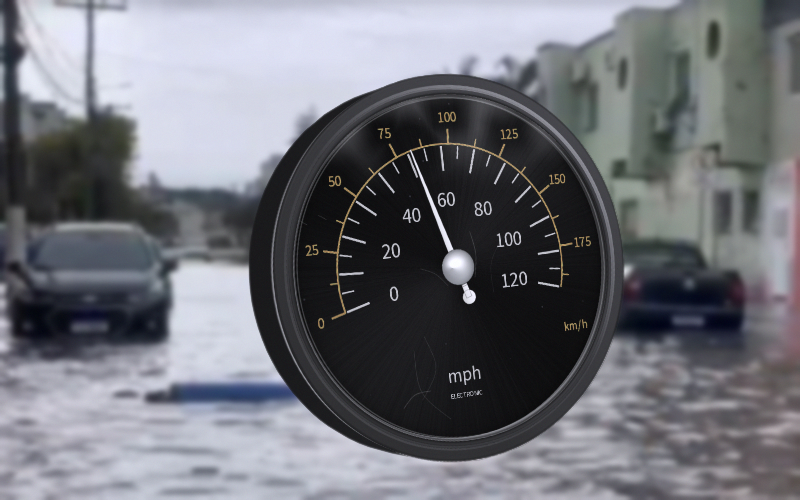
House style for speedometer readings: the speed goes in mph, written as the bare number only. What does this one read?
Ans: 50
